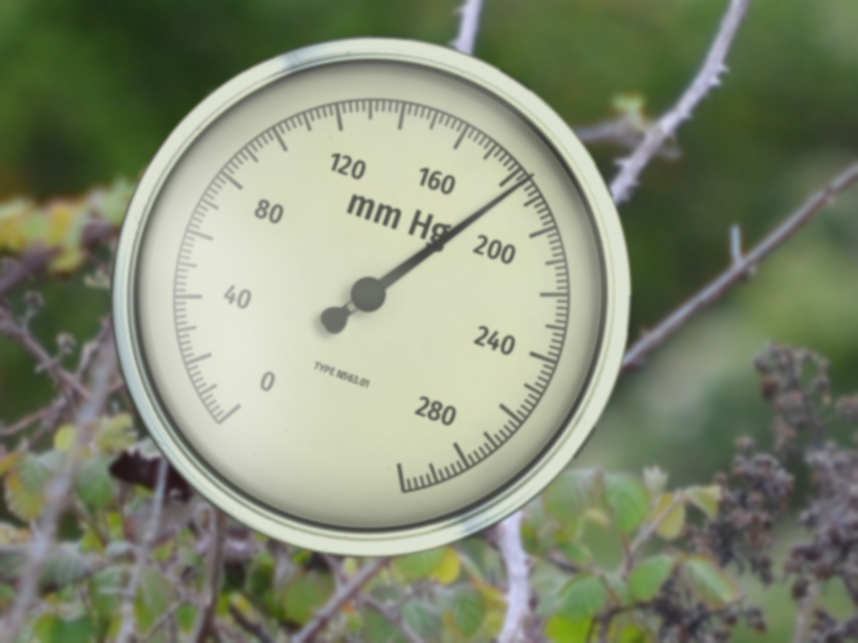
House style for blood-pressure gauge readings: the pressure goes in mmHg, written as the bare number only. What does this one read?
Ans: 184
